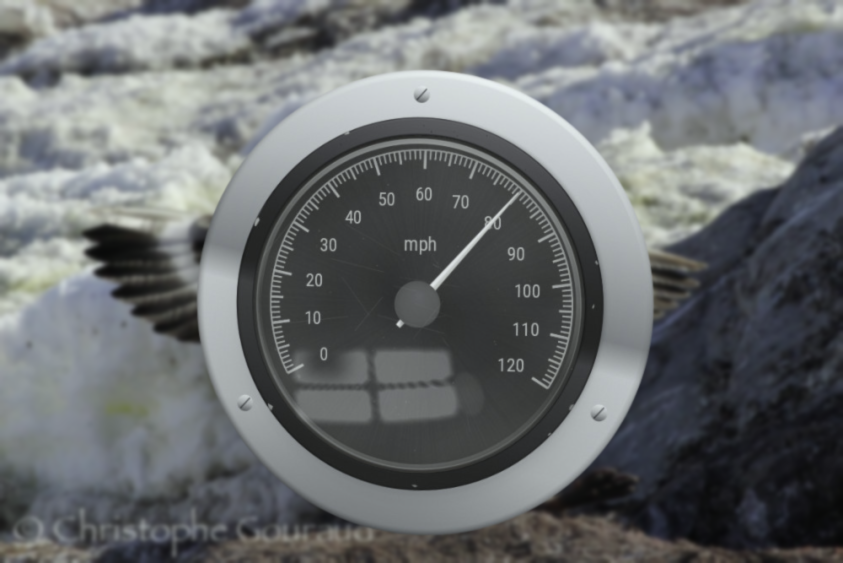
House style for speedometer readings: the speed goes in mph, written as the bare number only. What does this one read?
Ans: 80
